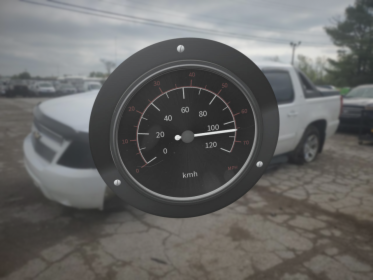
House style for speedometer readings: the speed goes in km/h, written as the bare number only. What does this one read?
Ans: 105
